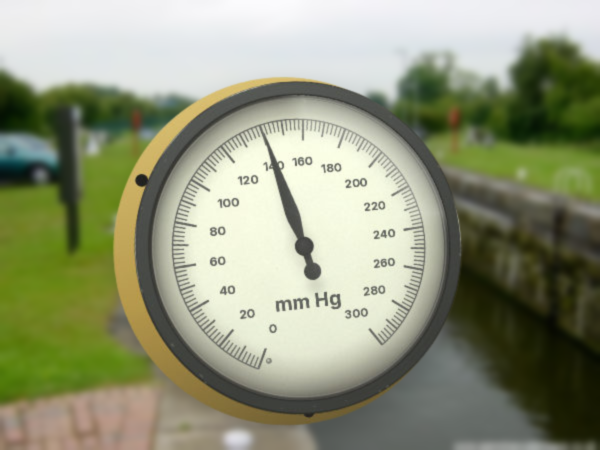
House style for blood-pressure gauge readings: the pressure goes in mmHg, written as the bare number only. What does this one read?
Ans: 140
